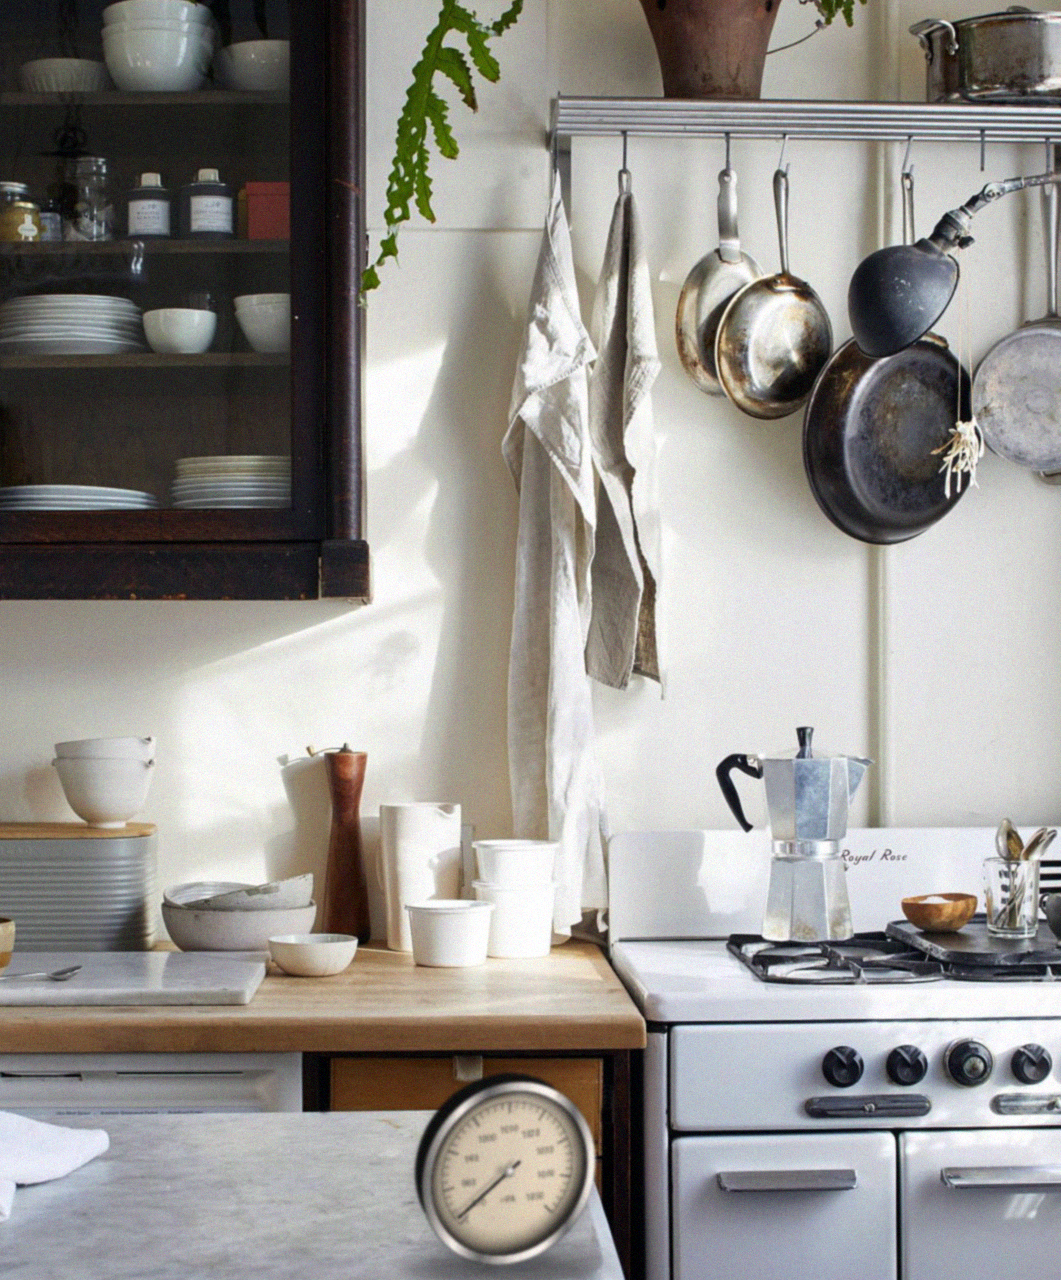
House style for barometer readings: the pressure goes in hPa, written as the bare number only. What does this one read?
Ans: 972
